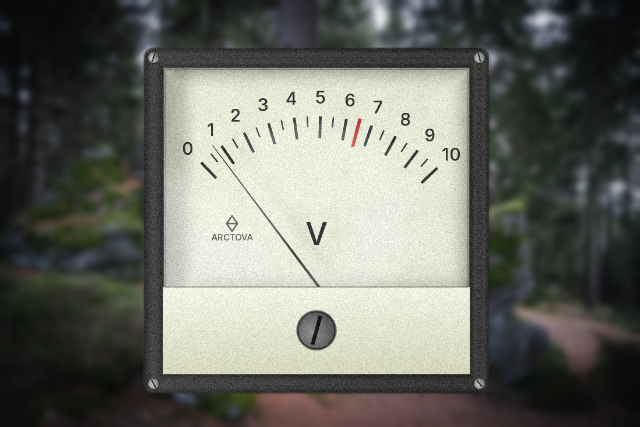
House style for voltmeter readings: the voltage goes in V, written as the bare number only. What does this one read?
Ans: 0.75
